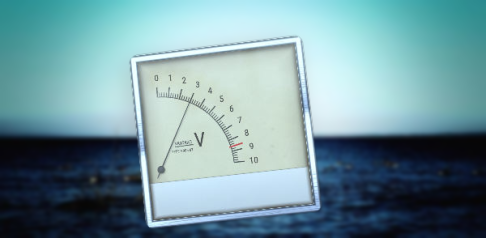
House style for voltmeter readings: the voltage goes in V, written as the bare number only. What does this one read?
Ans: 3
